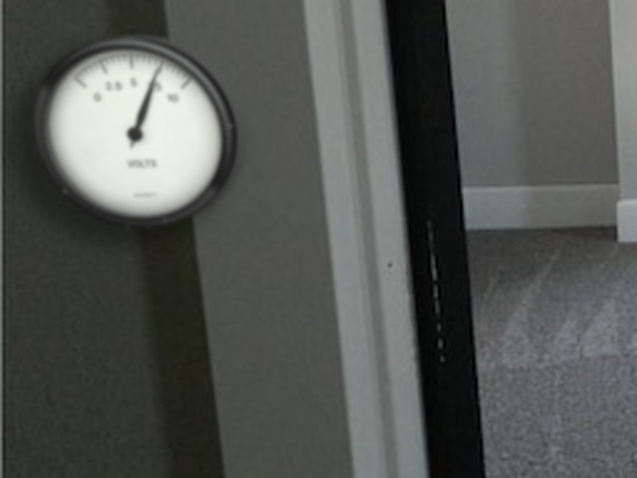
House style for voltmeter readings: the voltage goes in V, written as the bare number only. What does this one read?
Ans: 7.5
